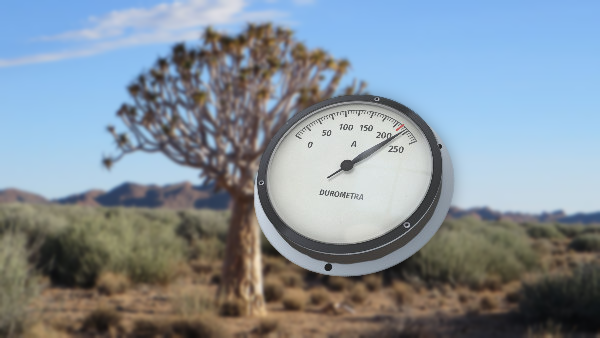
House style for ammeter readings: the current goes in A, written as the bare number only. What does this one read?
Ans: 225
